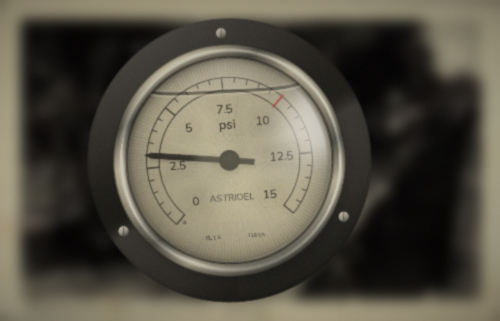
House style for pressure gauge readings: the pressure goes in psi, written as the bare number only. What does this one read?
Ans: 3
